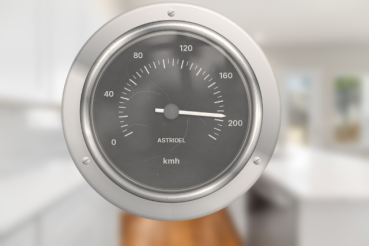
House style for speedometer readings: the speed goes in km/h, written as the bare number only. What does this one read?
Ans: 195
